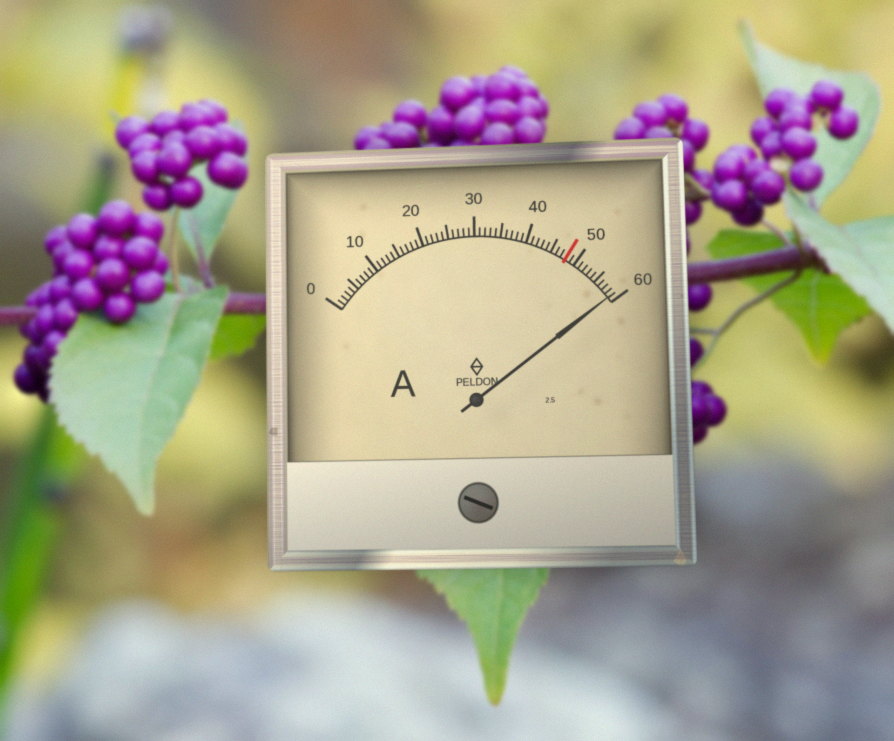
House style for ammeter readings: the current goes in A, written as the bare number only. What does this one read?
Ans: 59
